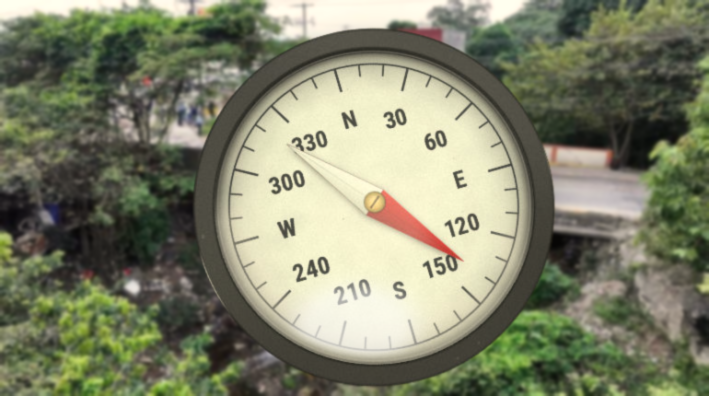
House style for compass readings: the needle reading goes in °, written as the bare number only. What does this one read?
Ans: 140
